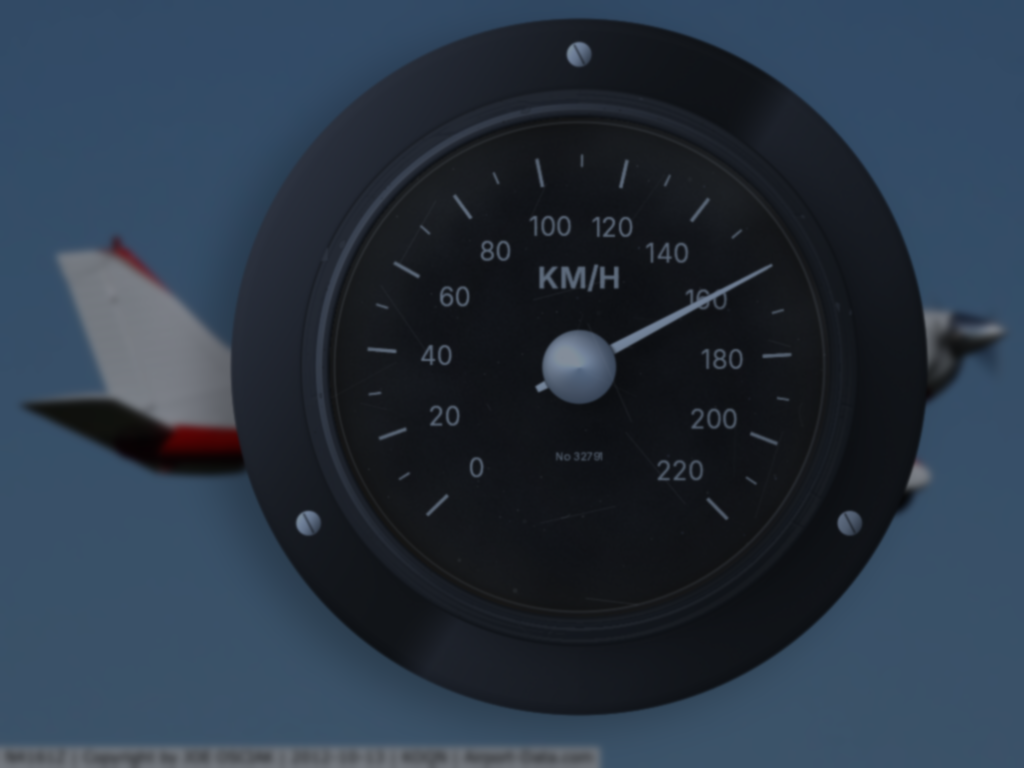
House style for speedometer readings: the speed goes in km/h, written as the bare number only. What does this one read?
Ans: 160
